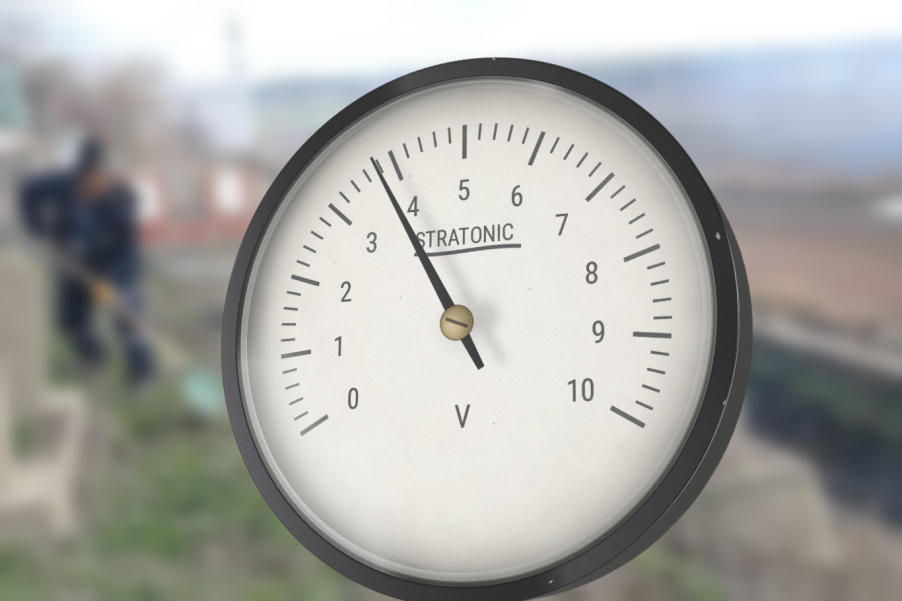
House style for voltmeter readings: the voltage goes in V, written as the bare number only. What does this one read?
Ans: 3.8
